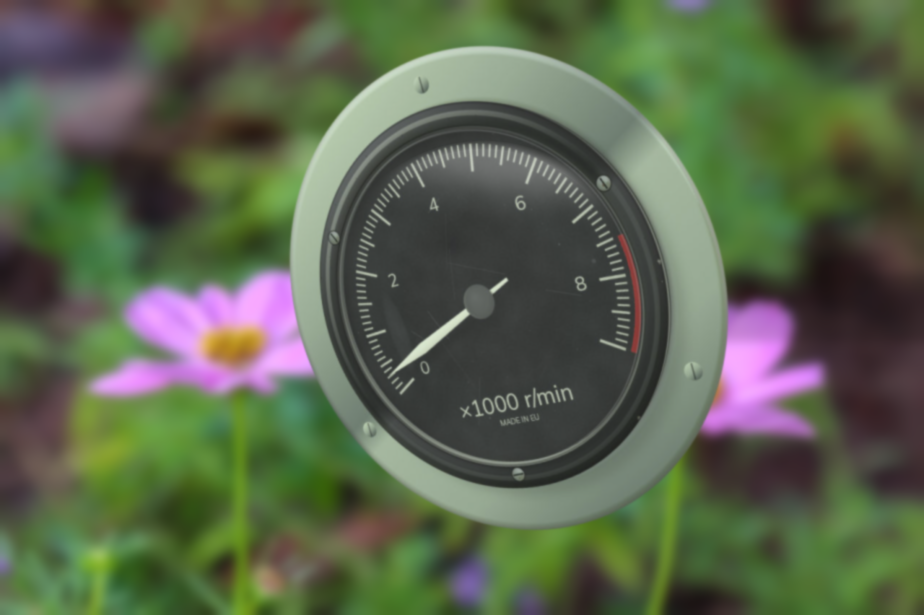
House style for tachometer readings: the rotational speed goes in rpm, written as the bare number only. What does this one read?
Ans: 300
